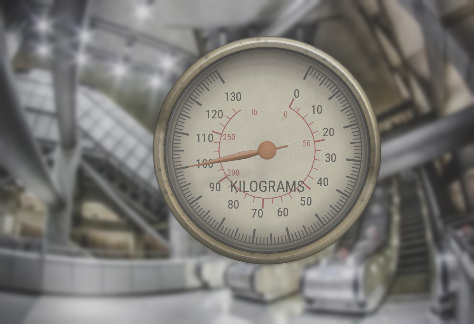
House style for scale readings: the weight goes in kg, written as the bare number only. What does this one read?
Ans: 100
